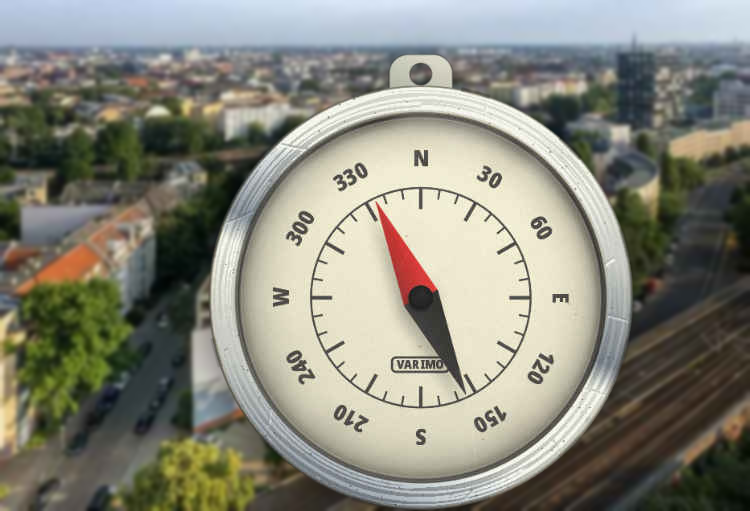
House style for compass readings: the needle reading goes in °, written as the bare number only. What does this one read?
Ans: 335
